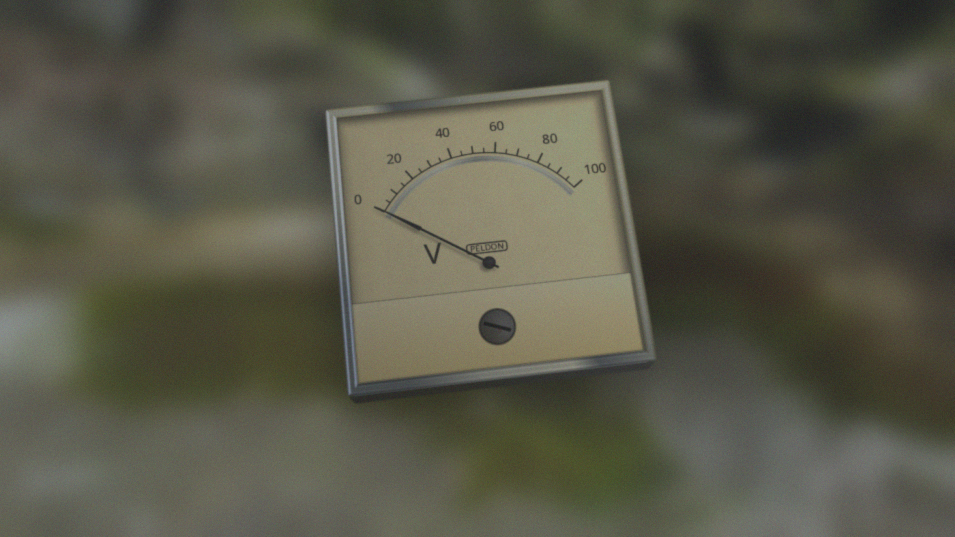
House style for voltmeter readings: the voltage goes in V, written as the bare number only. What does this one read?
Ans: 0
